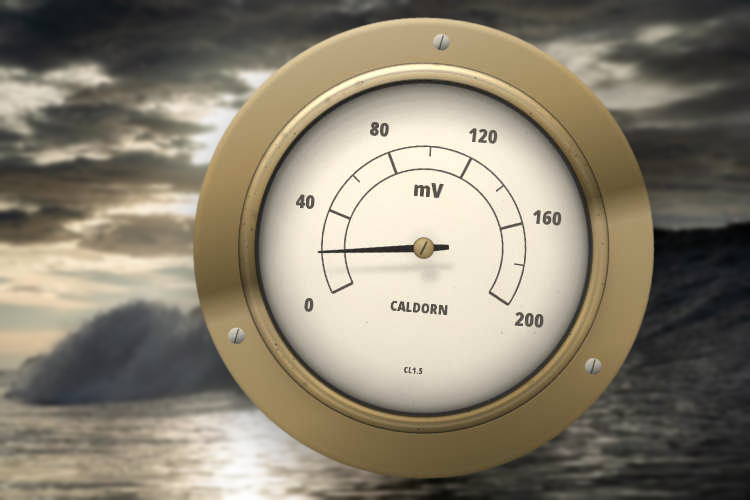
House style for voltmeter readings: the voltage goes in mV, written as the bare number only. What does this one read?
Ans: 20
